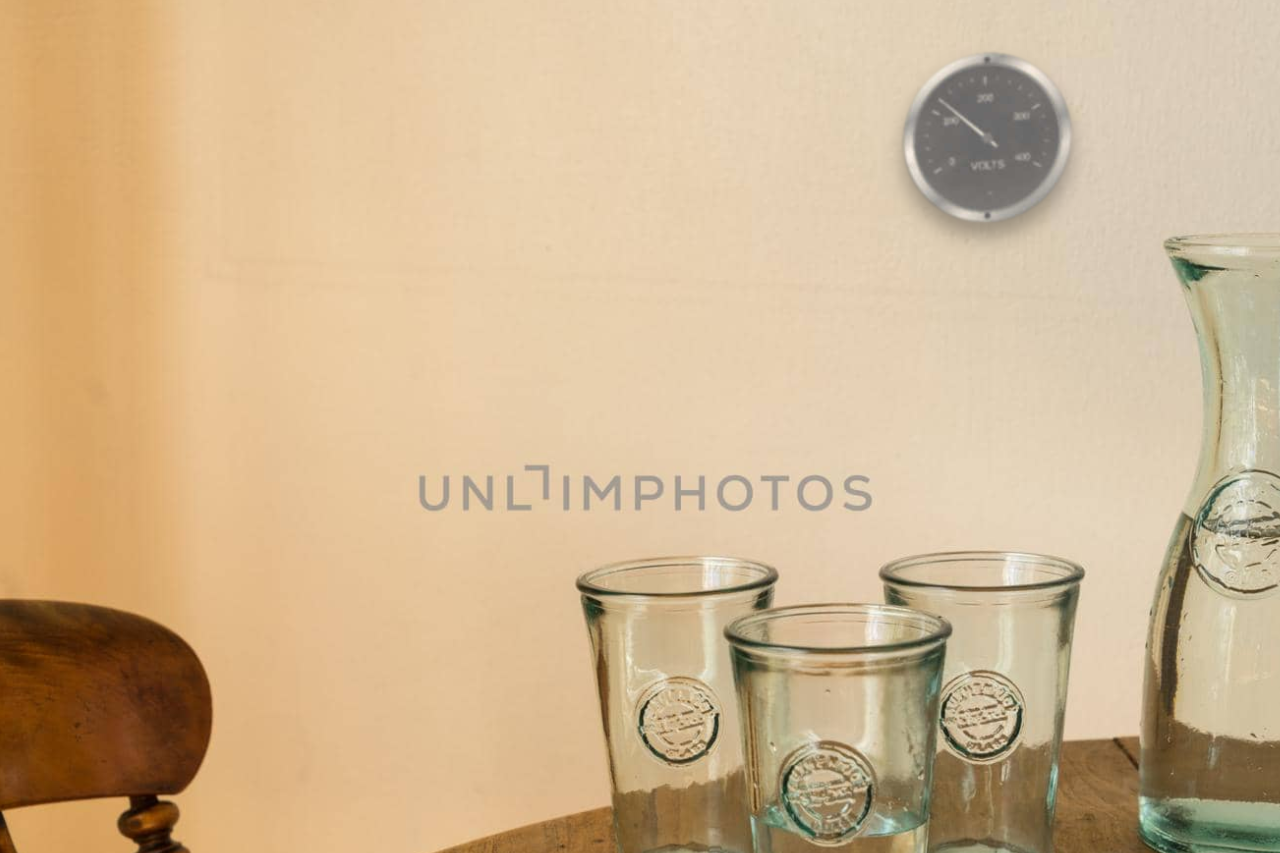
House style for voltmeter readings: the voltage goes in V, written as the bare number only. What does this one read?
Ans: 120
